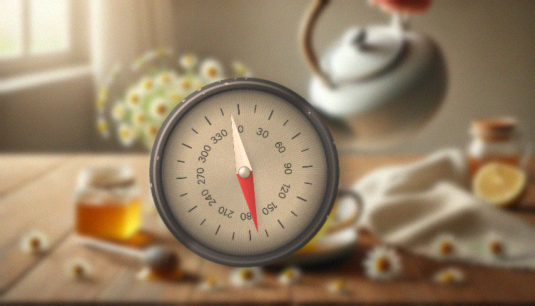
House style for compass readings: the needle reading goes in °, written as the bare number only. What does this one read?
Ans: 172.5
